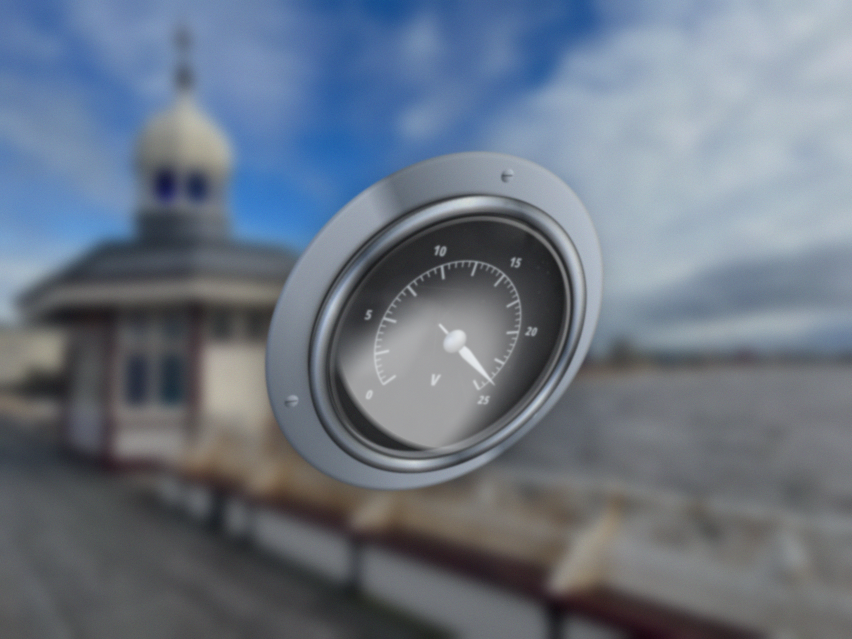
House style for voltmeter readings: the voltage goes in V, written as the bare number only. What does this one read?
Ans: 24
